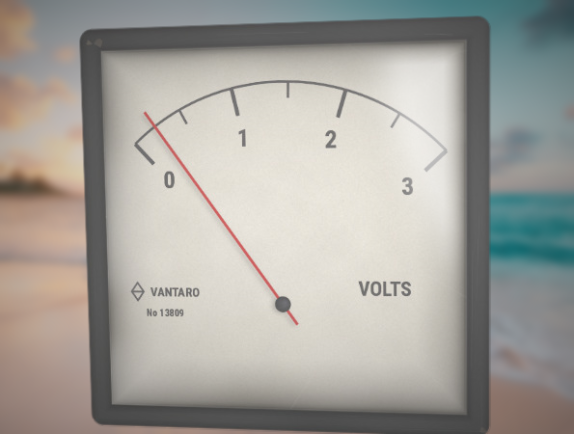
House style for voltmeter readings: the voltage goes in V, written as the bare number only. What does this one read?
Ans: 0.25
